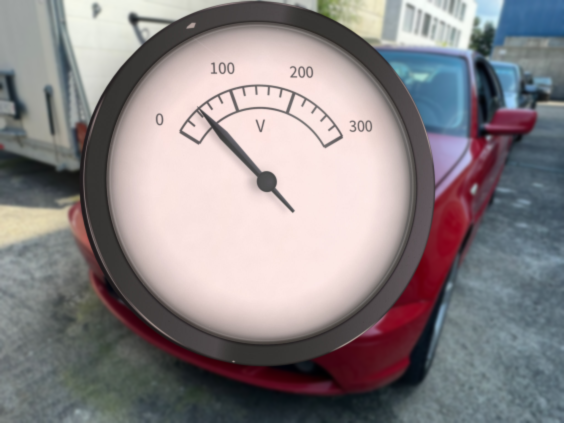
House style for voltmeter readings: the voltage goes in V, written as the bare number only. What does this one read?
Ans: 40
